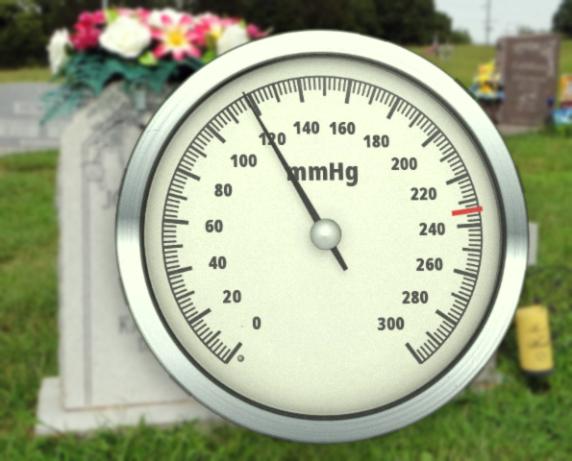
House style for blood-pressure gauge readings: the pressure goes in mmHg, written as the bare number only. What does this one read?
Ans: 118
